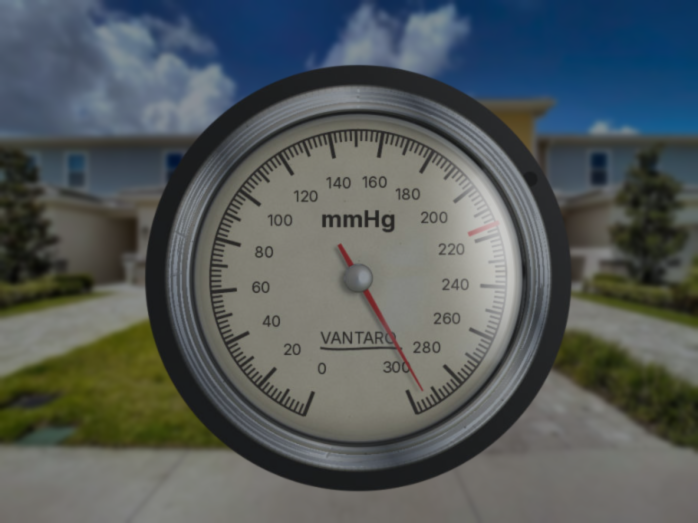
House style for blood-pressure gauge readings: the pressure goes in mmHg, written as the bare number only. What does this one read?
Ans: 294
